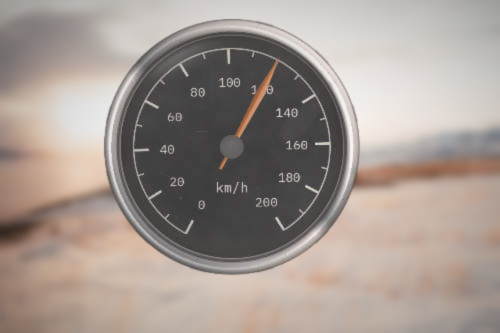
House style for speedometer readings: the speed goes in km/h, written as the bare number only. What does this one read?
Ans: 120
